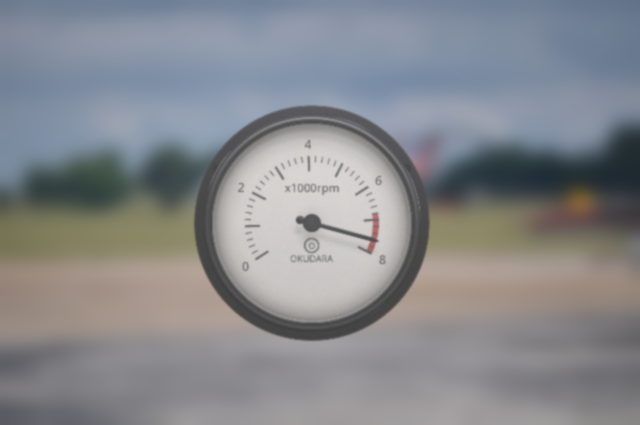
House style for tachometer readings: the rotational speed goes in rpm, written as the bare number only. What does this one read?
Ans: 7600
